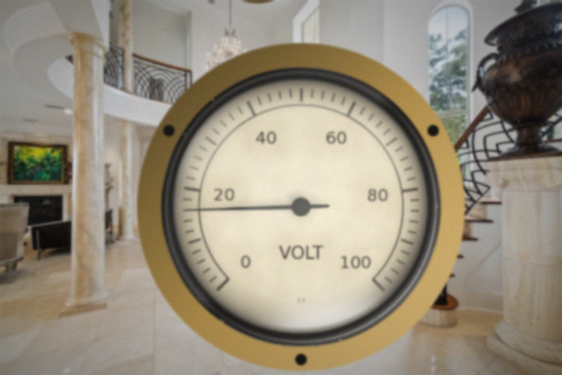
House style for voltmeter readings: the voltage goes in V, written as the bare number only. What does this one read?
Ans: 16
